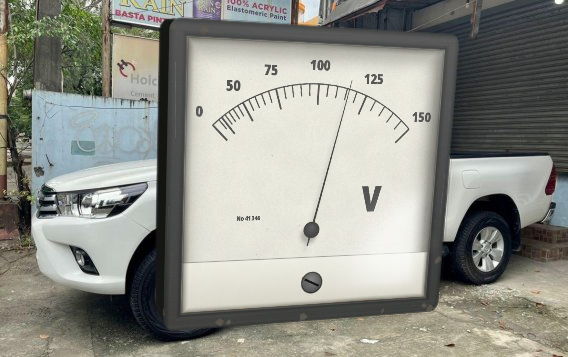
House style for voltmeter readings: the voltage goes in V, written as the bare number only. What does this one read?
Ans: 115
